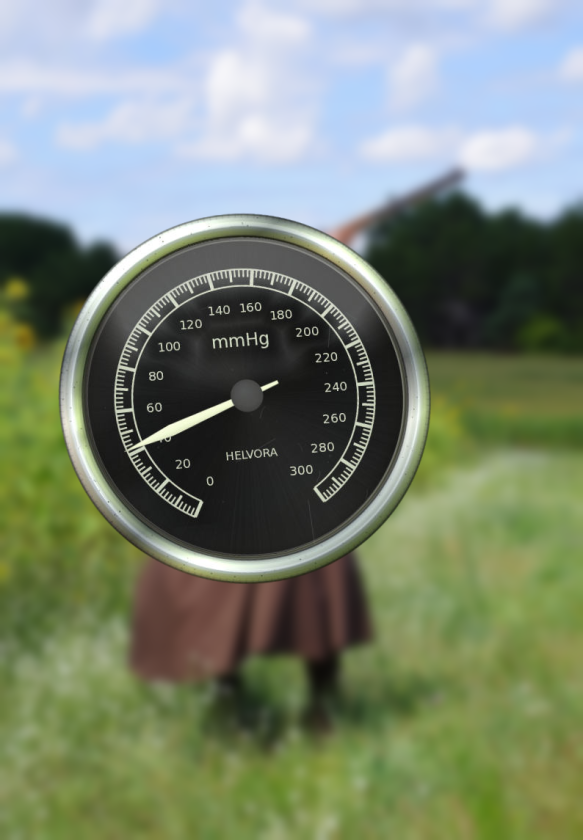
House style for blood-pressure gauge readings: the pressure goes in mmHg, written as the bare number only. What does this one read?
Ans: 42
